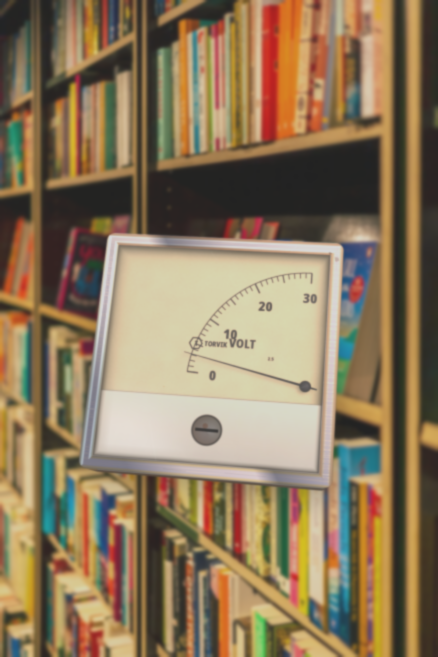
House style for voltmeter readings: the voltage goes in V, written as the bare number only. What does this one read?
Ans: 3
